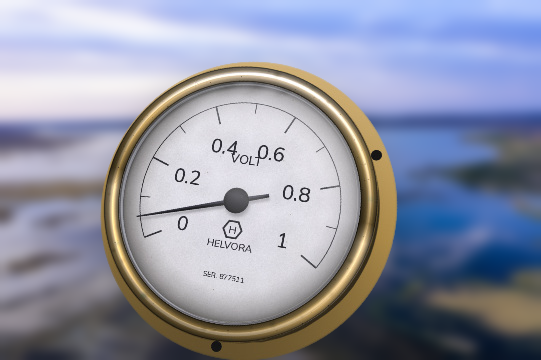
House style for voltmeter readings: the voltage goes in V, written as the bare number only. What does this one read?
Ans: 0.05
